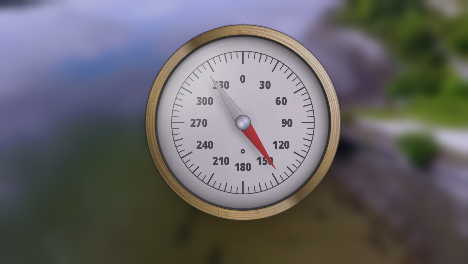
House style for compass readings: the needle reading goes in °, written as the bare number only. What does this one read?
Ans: 145
